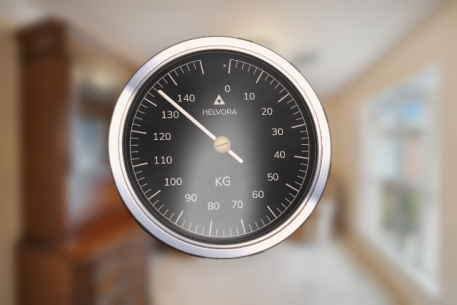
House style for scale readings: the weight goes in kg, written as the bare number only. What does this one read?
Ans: 134
